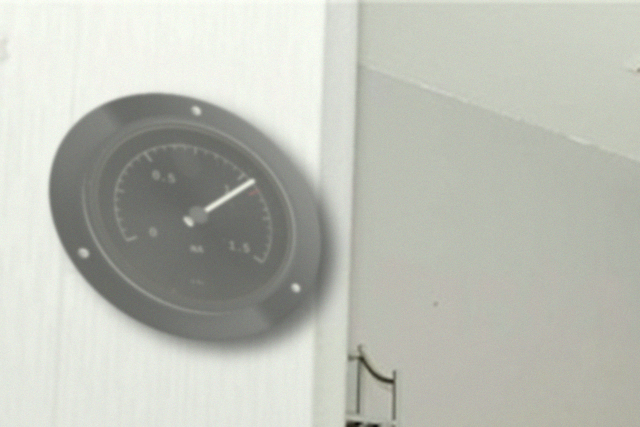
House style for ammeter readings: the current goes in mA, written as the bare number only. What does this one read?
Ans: 1.05
